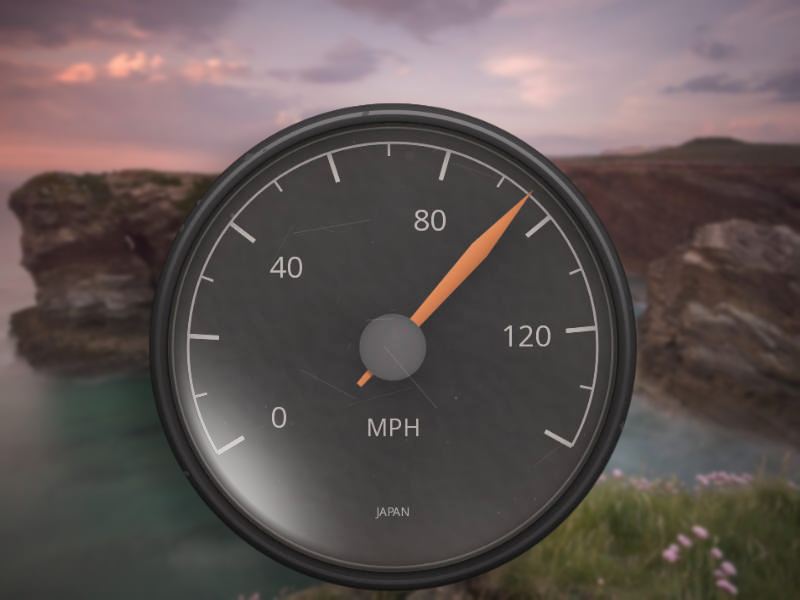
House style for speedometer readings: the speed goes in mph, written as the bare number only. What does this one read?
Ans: 95
